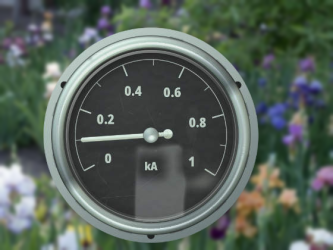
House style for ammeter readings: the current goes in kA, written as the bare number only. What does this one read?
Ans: 0.1
